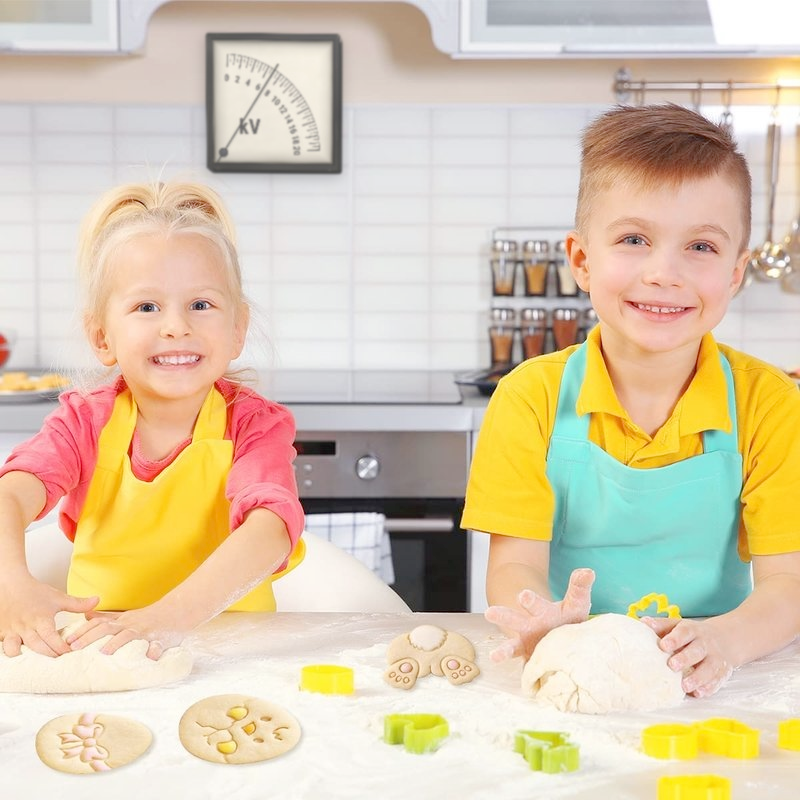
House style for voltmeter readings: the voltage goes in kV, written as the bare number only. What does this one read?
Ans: 7
